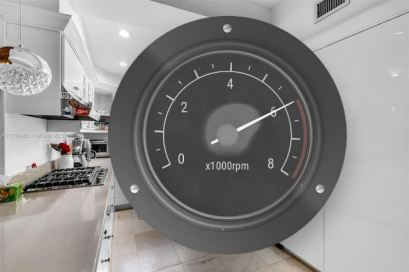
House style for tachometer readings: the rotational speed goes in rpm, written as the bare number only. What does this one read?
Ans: 6000
